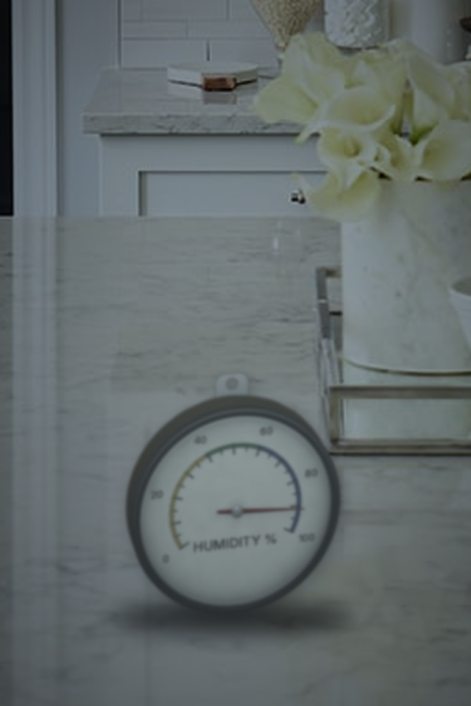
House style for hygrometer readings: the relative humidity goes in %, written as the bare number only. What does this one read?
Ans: 90
